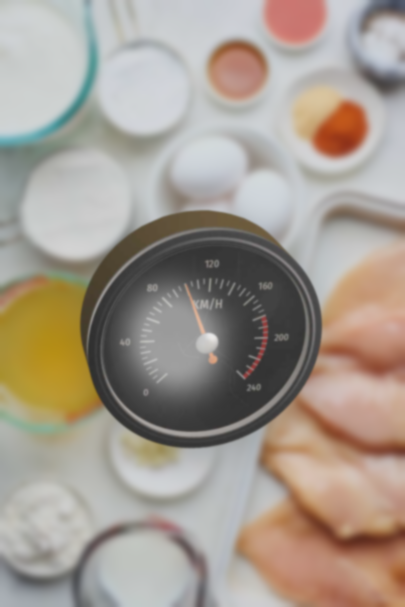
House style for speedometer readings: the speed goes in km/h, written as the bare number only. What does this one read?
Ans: 100
